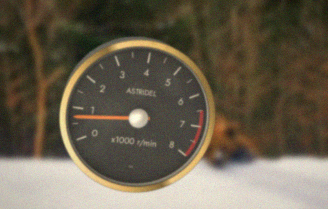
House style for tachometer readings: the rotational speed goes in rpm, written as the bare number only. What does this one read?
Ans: 750
